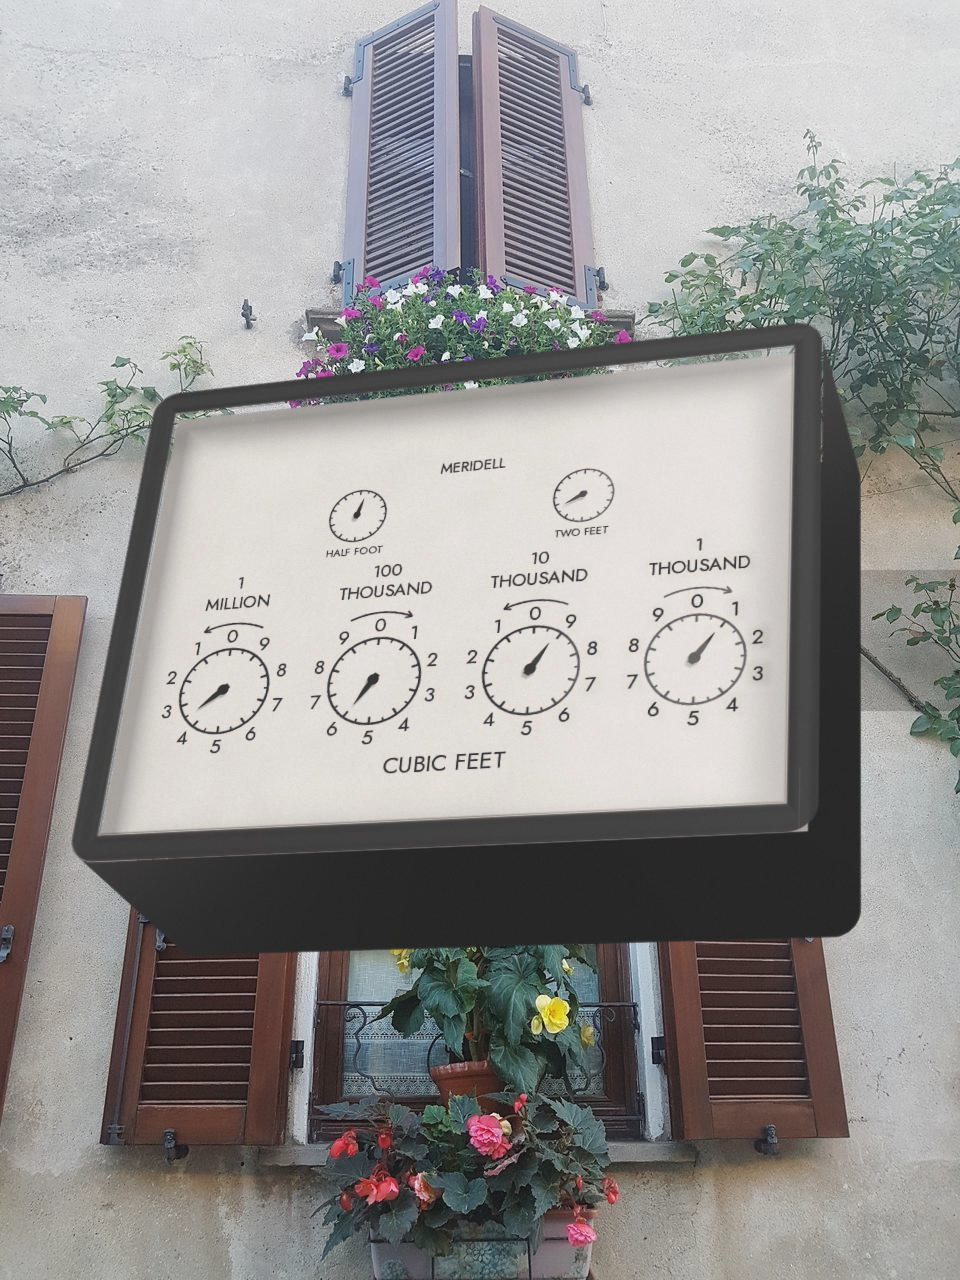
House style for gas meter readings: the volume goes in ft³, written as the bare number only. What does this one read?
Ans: 359100
